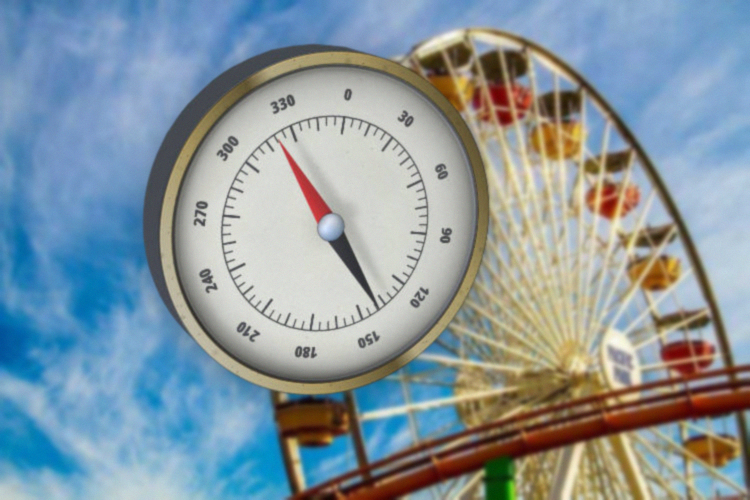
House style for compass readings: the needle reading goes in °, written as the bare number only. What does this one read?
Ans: 320
